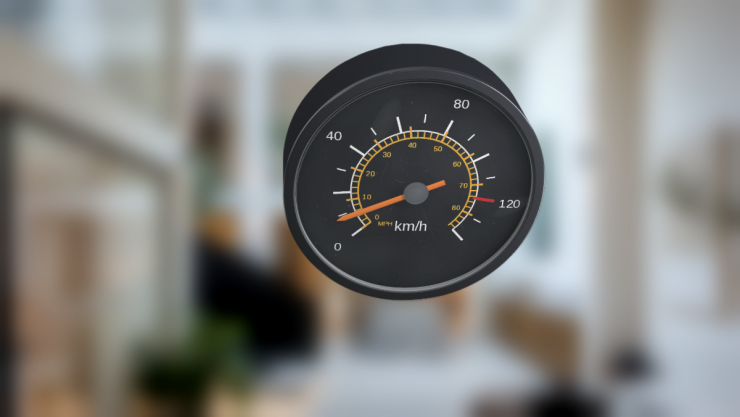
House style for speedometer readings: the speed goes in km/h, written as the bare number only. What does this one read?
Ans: 10
